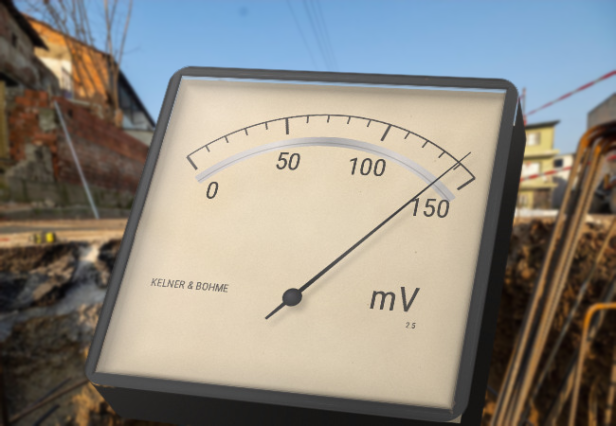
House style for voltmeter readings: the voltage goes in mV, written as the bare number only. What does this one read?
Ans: 140
